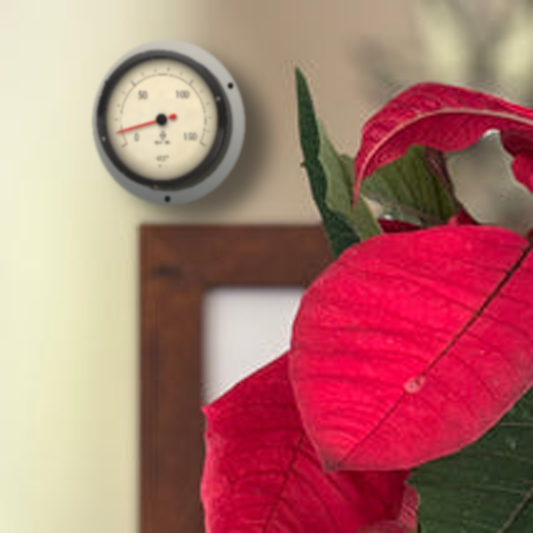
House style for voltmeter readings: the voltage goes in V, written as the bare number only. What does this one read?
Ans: 10
